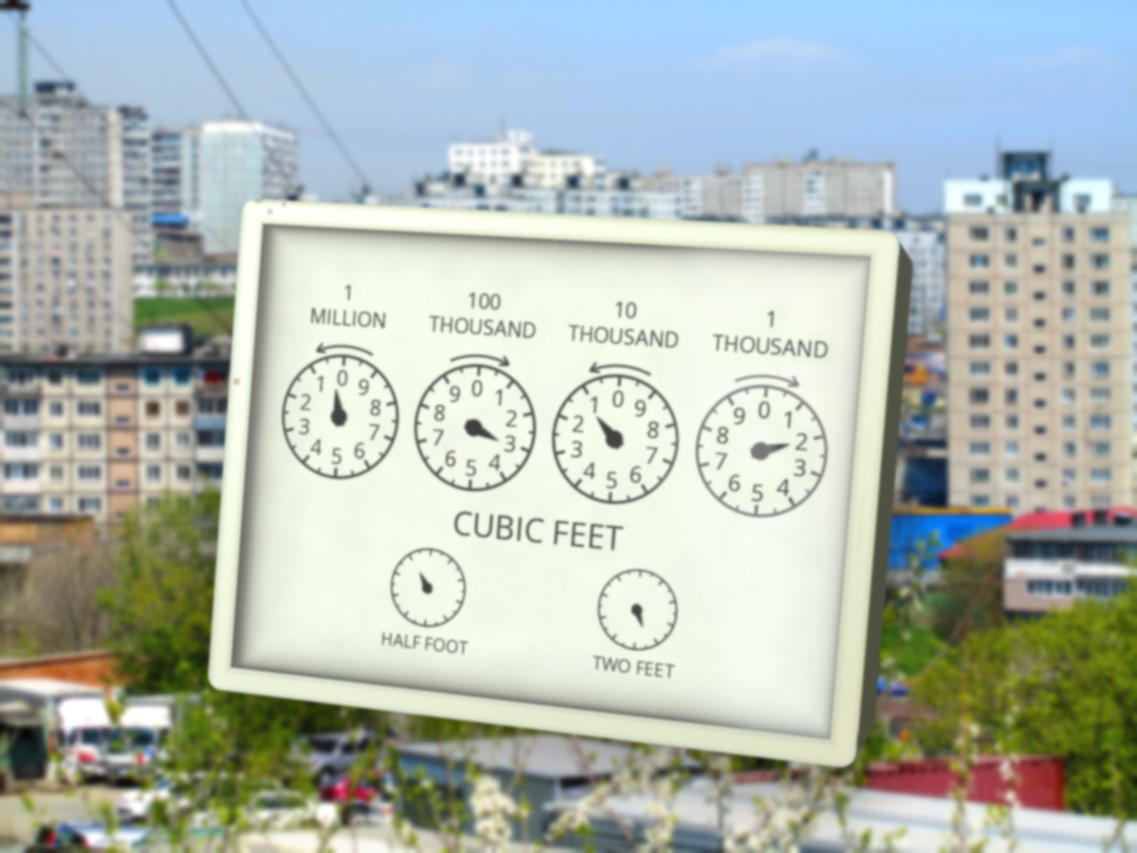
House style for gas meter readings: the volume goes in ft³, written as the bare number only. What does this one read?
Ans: 31200
